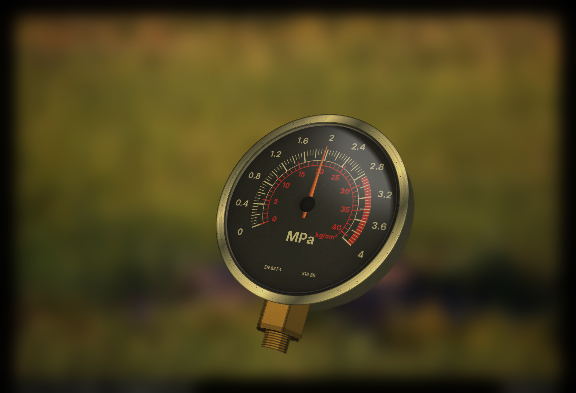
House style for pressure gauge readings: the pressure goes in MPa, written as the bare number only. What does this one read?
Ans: 2
